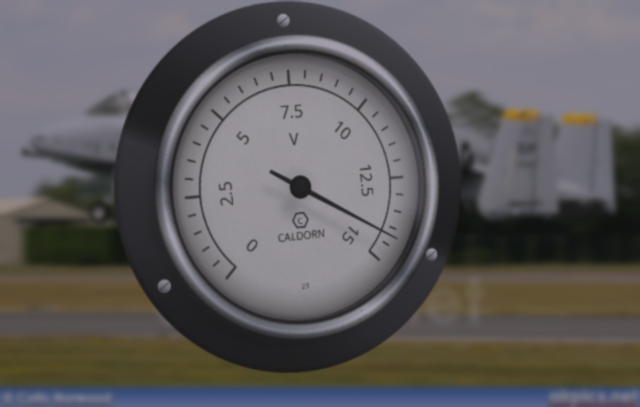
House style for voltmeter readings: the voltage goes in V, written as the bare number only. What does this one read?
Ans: 14.25
